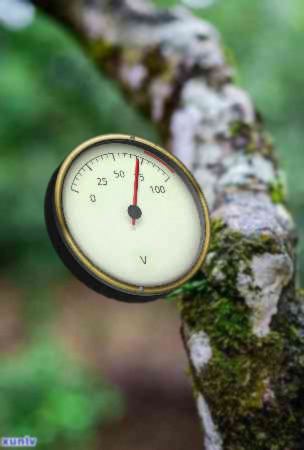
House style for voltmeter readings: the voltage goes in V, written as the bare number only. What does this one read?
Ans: 70
